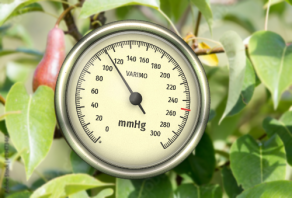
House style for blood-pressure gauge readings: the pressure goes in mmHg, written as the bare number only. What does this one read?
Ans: 110
